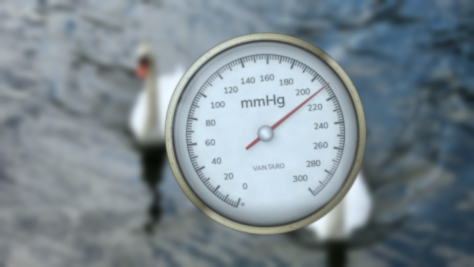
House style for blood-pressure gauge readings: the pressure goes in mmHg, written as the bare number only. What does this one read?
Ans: 210
